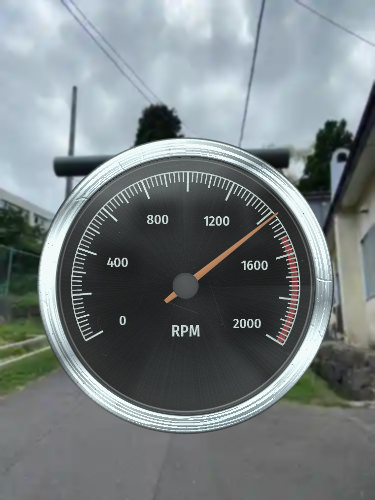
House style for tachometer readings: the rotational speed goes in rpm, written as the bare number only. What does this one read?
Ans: 1420
